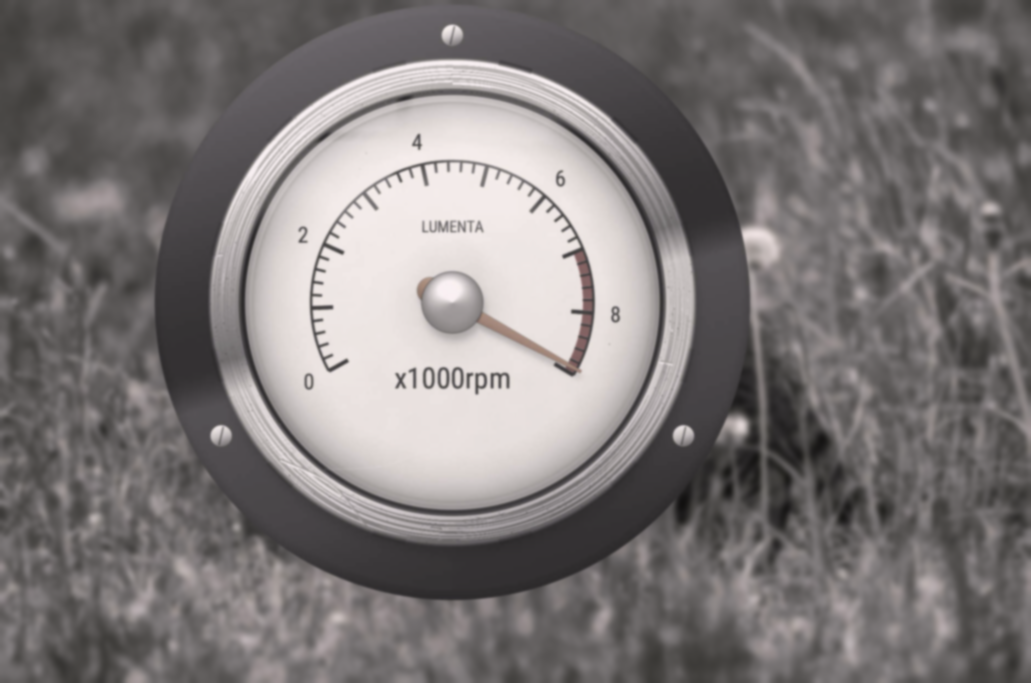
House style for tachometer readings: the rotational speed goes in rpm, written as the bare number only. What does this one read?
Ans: 8900
